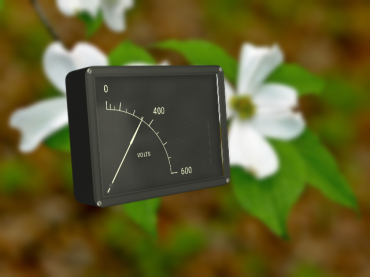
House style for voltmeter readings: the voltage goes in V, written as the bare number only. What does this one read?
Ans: 350
